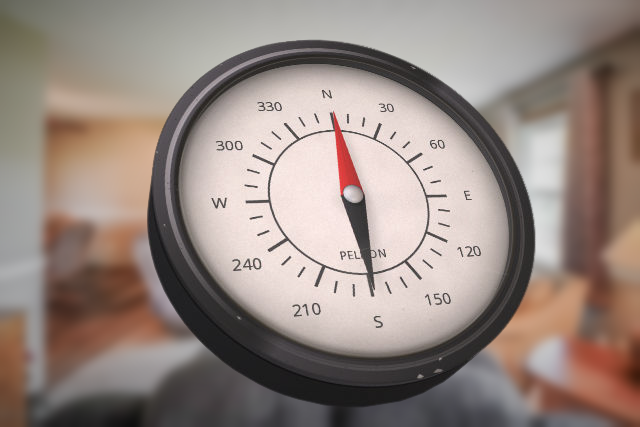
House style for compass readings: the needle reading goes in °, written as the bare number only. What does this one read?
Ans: 0
